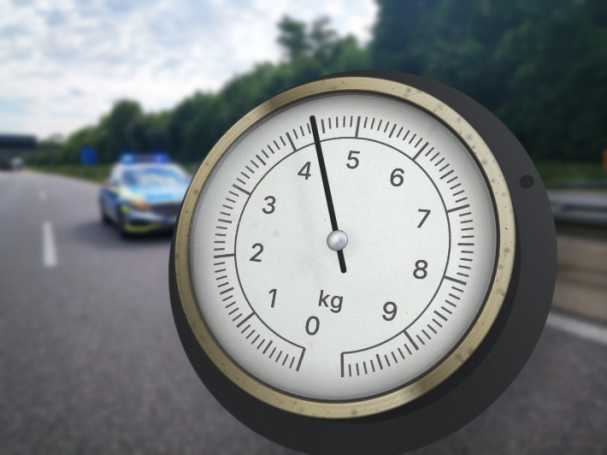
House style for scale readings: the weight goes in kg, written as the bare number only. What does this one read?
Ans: 4.4
